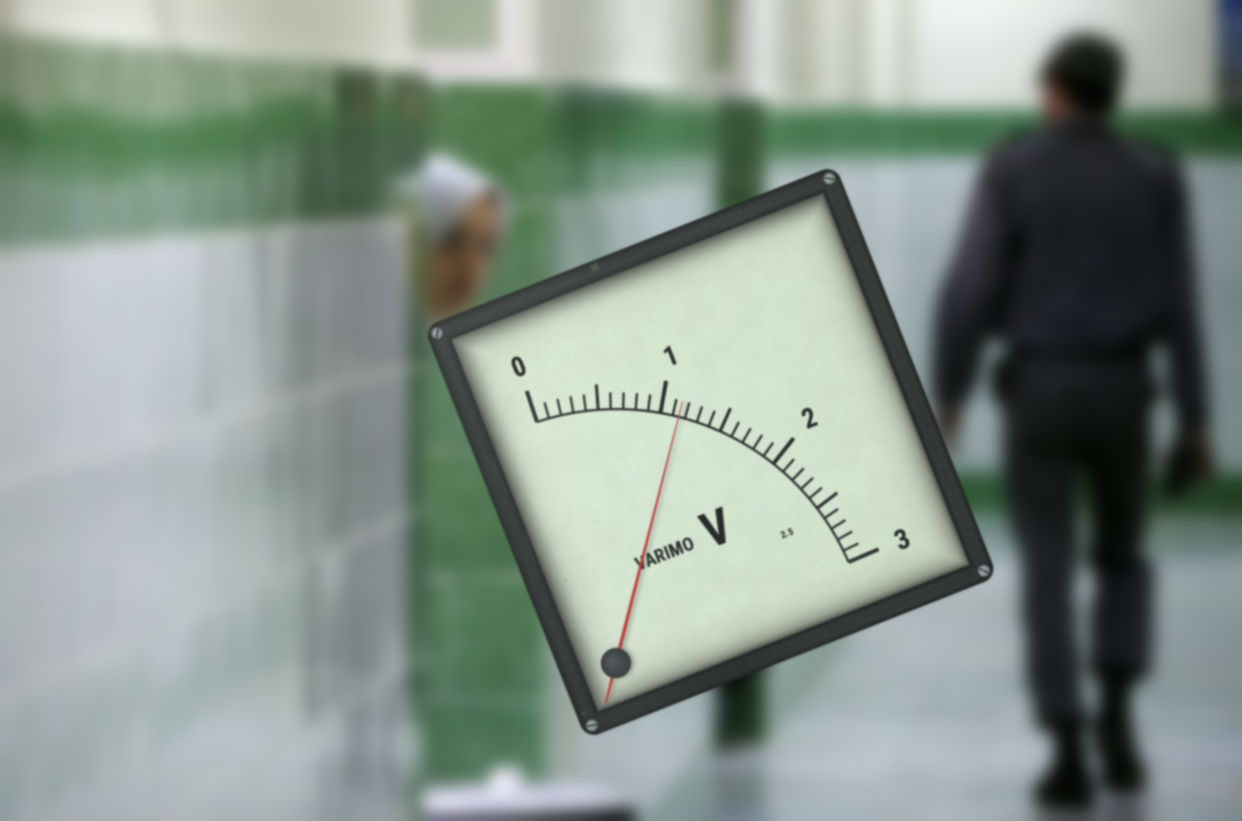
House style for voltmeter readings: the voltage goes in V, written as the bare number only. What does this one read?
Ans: 1.15
